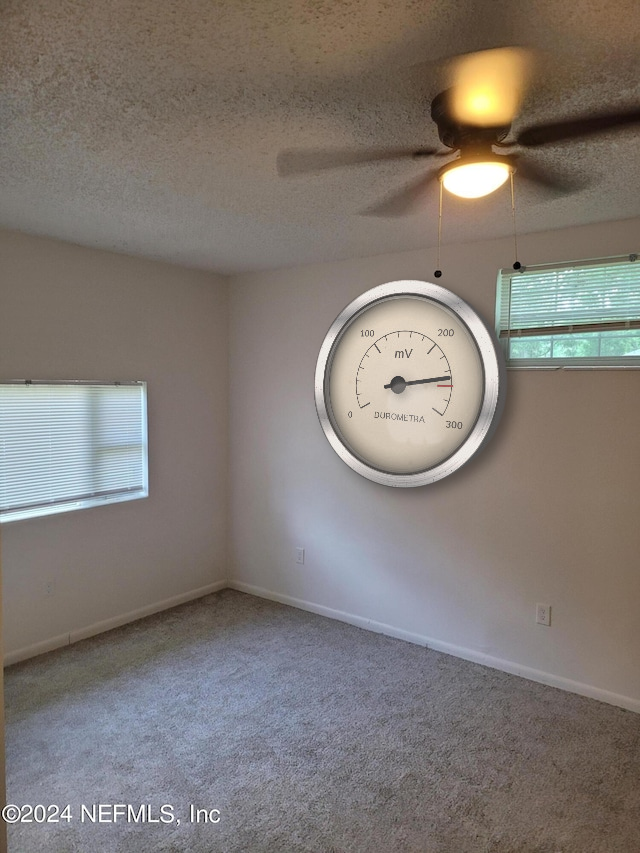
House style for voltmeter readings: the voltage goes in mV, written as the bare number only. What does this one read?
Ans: 250
